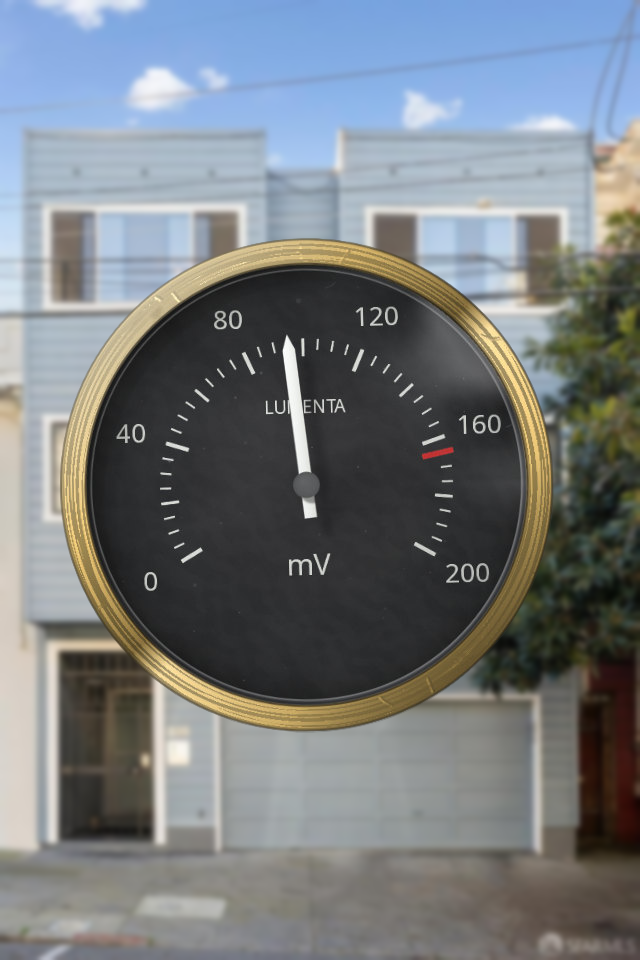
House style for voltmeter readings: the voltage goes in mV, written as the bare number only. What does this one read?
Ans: 95
